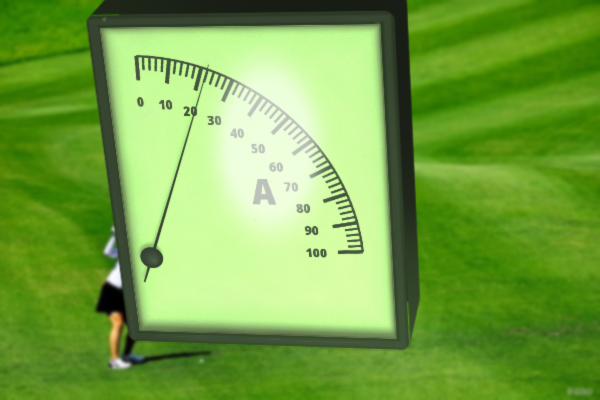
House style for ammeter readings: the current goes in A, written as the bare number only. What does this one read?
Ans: 22
